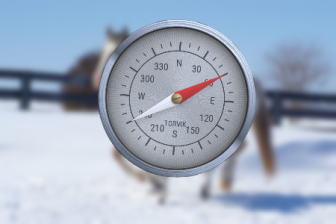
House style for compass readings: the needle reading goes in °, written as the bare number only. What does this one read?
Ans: 60
